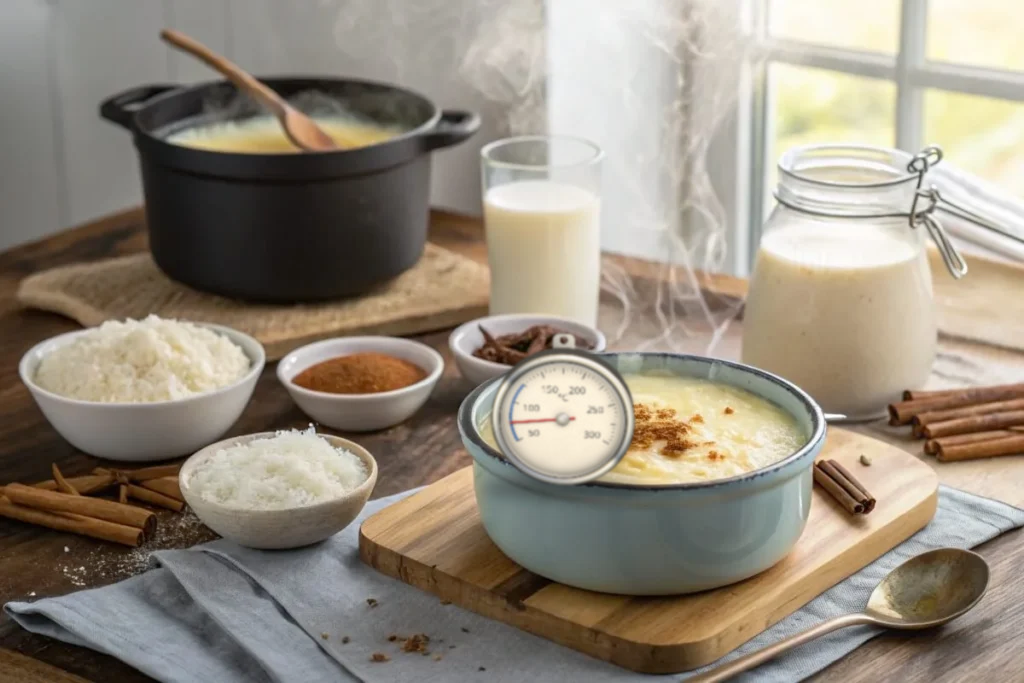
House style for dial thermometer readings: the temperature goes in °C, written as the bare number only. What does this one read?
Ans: 75
